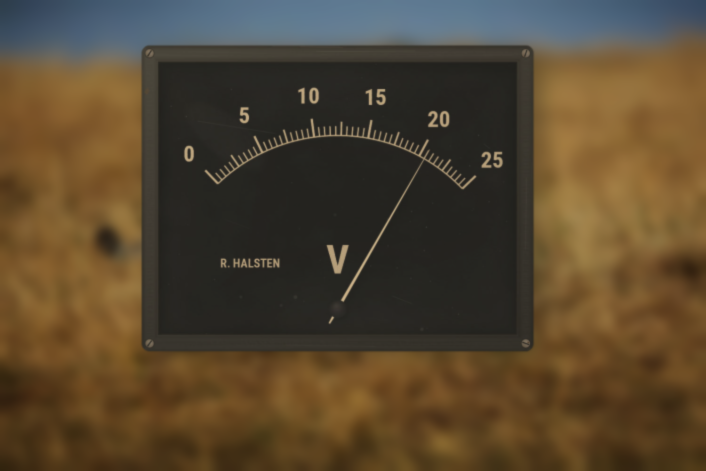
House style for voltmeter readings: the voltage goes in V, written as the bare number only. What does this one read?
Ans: 20.5
